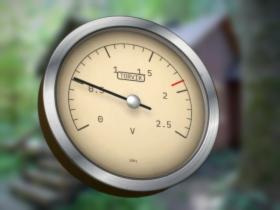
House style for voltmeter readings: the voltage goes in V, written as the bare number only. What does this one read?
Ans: 0.5
